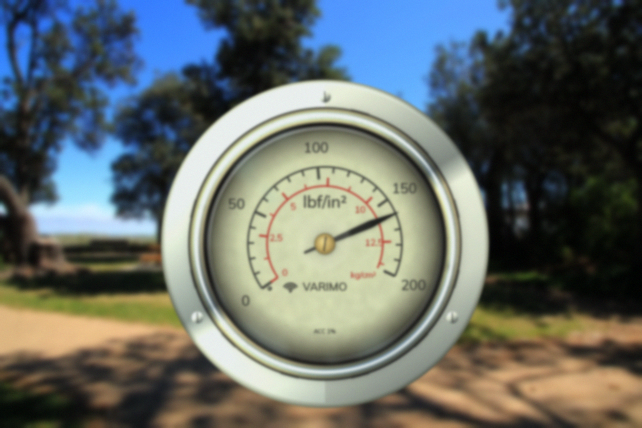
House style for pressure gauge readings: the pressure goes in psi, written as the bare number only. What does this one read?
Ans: 160
